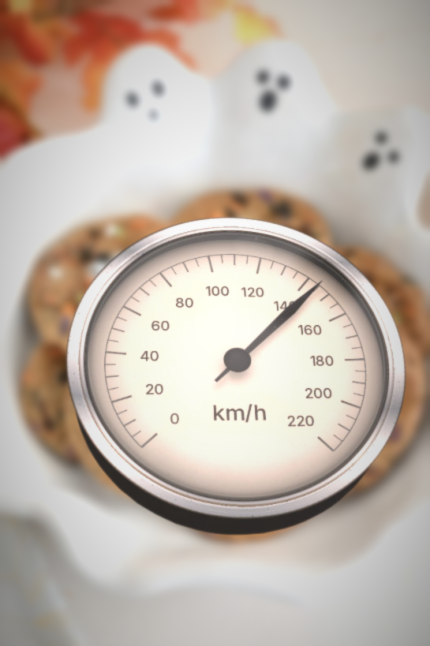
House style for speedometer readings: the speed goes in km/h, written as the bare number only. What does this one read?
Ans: 145
